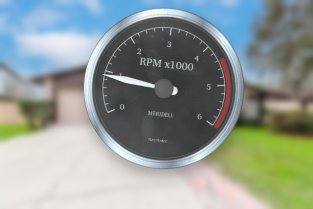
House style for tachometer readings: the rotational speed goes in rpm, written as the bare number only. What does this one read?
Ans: 900
